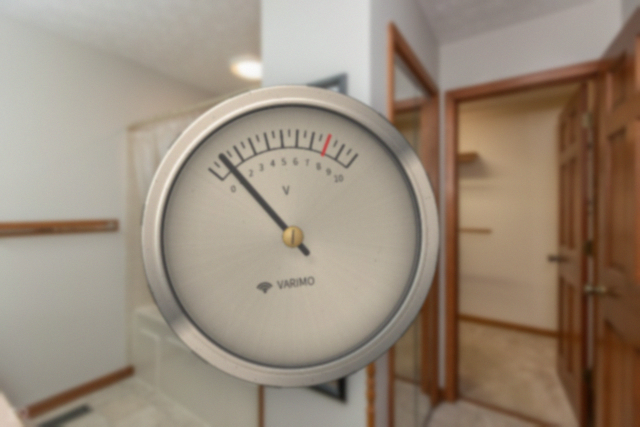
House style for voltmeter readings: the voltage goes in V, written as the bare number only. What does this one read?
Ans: 1
